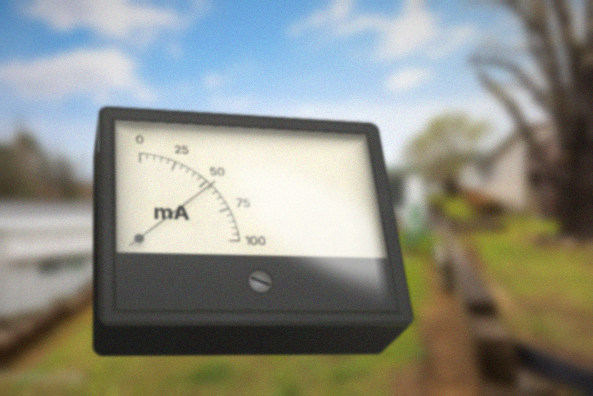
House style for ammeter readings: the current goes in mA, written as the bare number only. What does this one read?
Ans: 55
